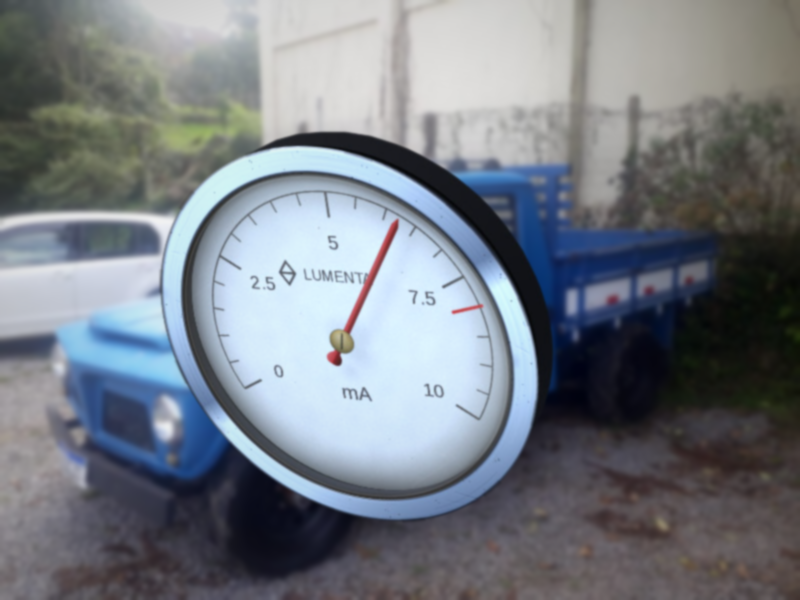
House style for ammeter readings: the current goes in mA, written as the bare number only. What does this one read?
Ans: 6.25
